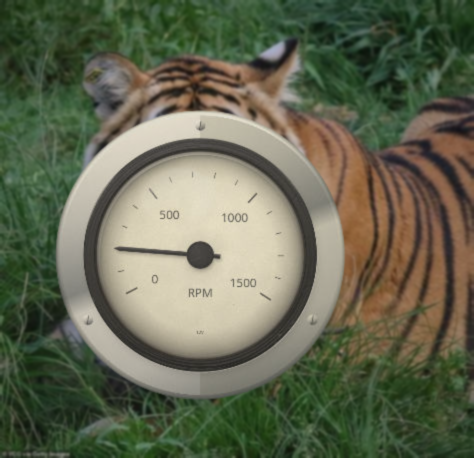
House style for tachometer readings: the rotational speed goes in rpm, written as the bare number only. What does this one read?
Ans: 200
